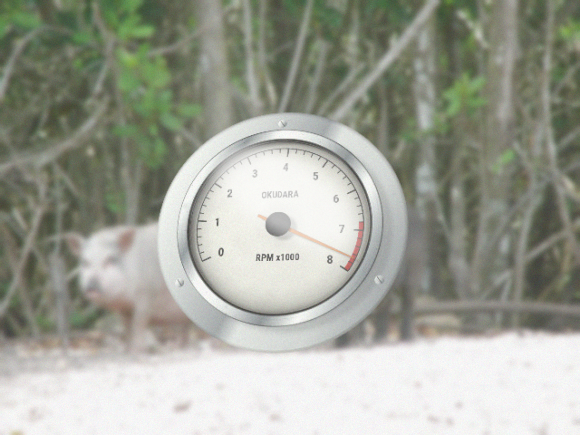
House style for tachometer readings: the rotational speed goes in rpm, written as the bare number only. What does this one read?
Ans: 7700
